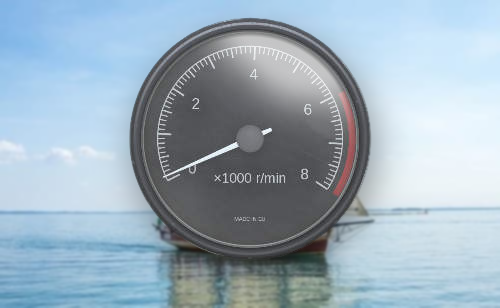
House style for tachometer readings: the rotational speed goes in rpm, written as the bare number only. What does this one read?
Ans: 100
